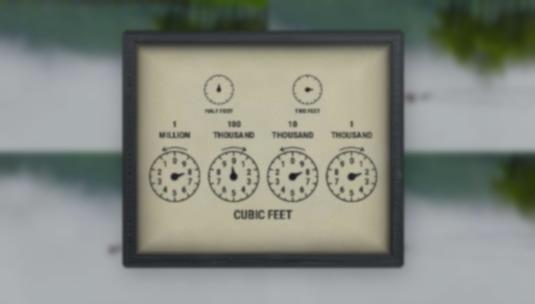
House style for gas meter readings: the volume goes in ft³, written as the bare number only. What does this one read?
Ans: 798200
